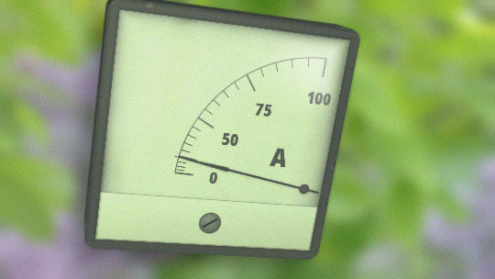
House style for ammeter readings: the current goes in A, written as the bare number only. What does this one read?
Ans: 25
